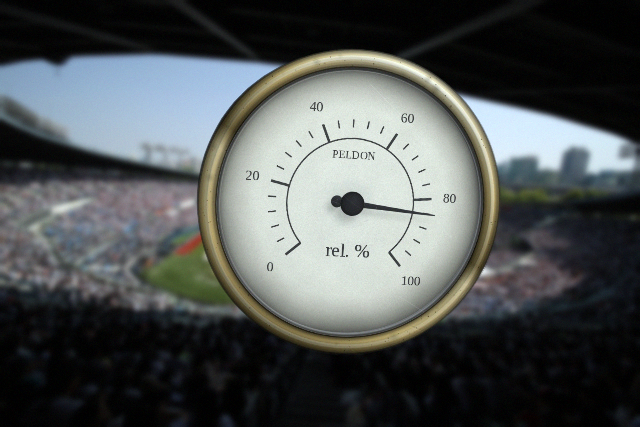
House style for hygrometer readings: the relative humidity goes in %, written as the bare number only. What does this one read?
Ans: 84
